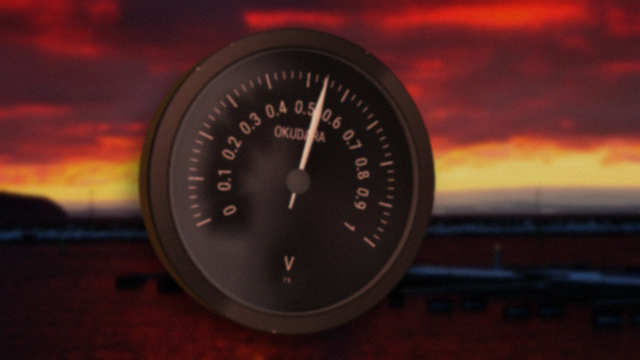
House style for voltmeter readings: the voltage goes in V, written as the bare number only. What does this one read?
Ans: 0.54
